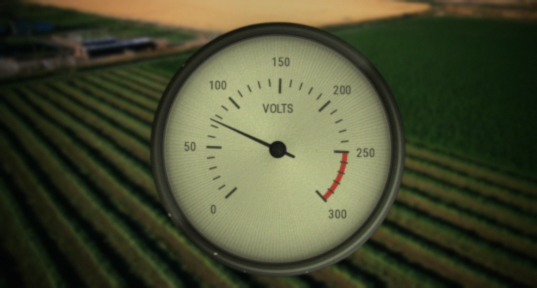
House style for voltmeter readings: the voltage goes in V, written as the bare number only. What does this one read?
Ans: 75
